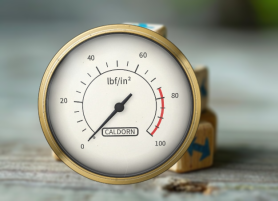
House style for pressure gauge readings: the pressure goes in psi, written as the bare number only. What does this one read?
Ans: 0
